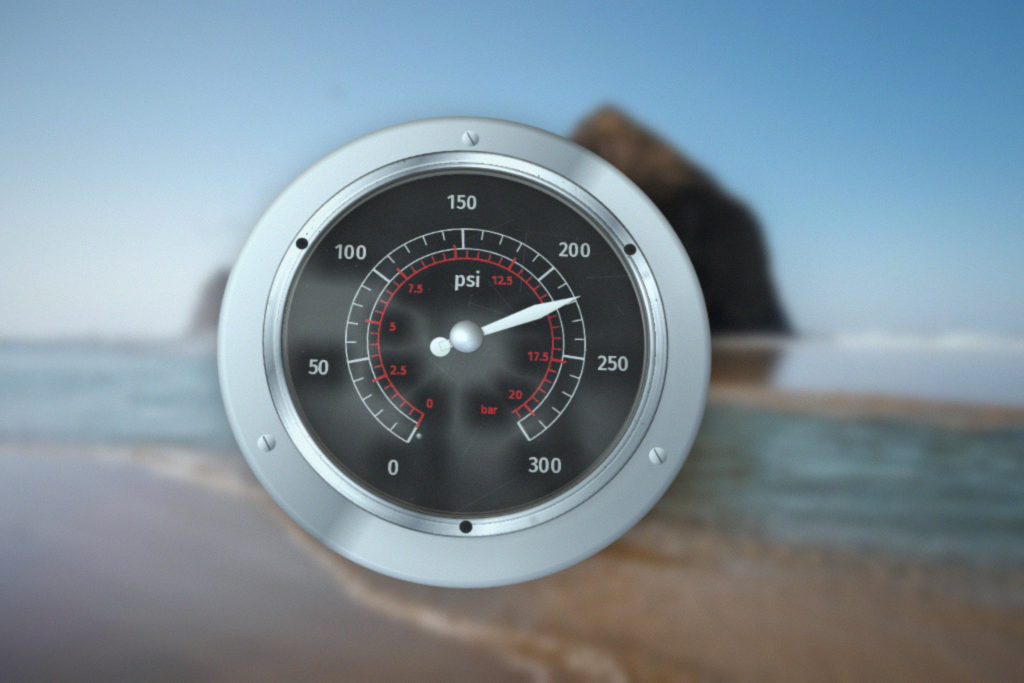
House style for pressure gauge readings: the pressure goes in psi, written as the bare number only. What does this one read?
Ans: 220
